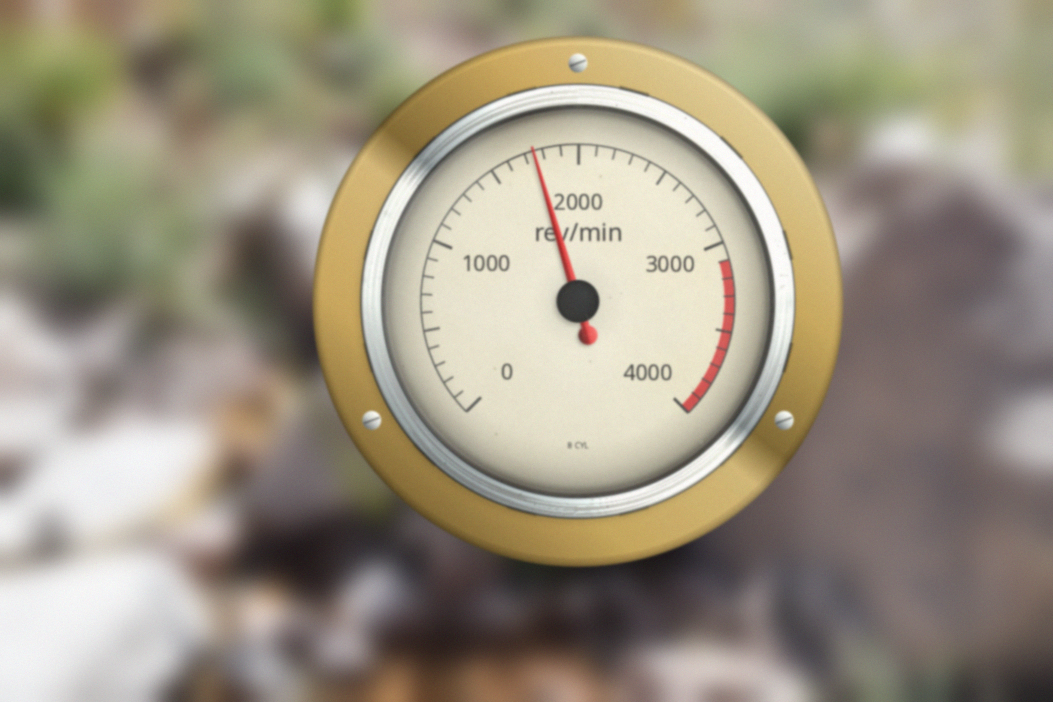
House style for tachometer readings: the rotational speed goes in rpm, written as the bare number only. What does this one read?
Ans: 1750
